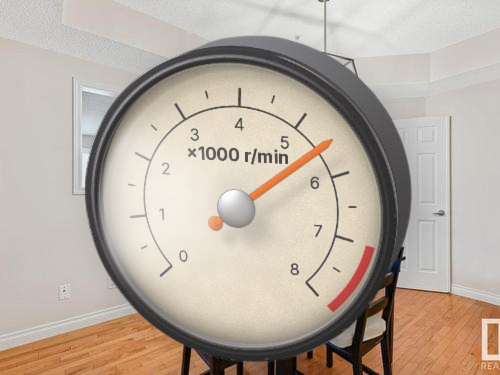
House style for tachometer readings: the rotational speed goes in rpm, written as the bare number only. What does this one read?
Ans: 5500
